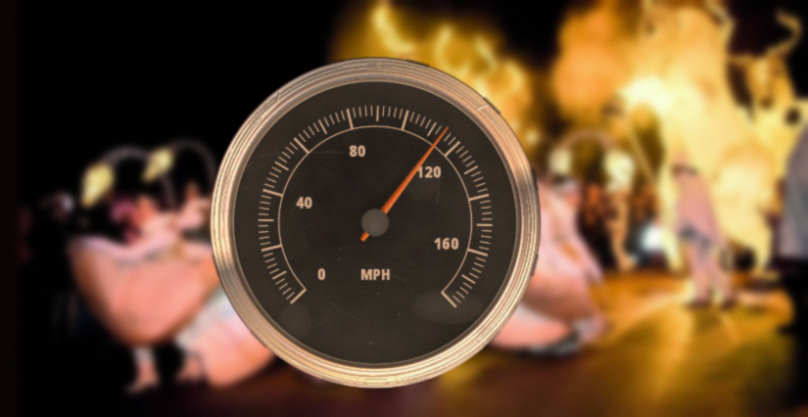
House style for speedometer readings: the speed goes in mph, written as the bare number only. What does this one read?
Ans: 114
